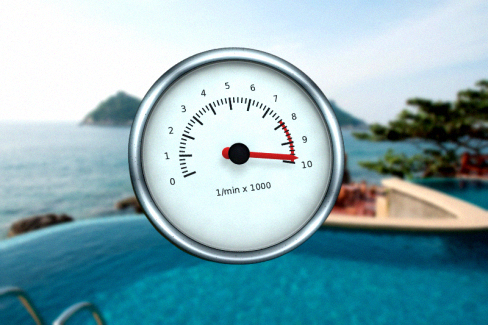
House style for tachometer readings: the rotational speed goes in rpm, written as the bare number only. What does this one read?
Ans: 9800
